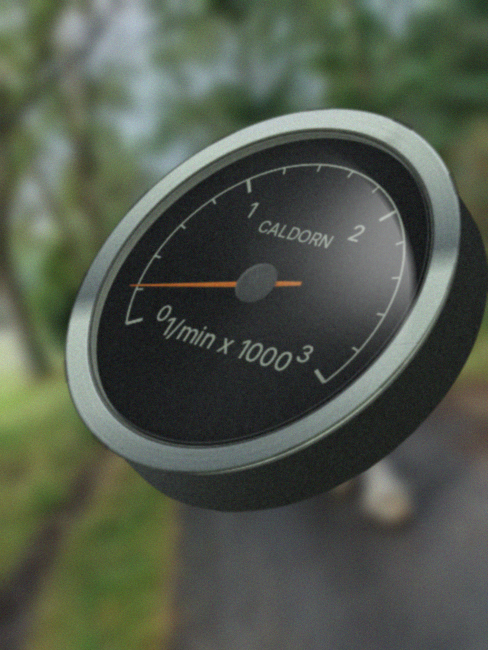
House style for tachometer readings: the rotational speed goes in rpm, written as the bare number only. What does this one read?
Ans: 200
